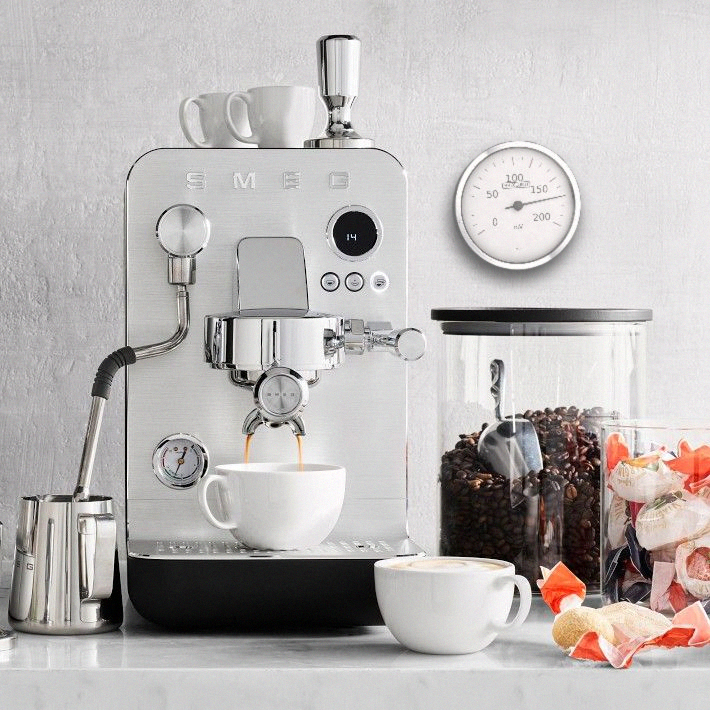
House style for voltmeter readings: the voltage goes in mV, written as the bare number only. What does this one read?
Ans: 170
